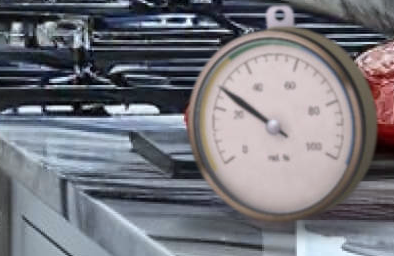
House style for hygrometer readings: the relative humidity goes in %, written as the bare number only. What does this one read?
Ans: 28
